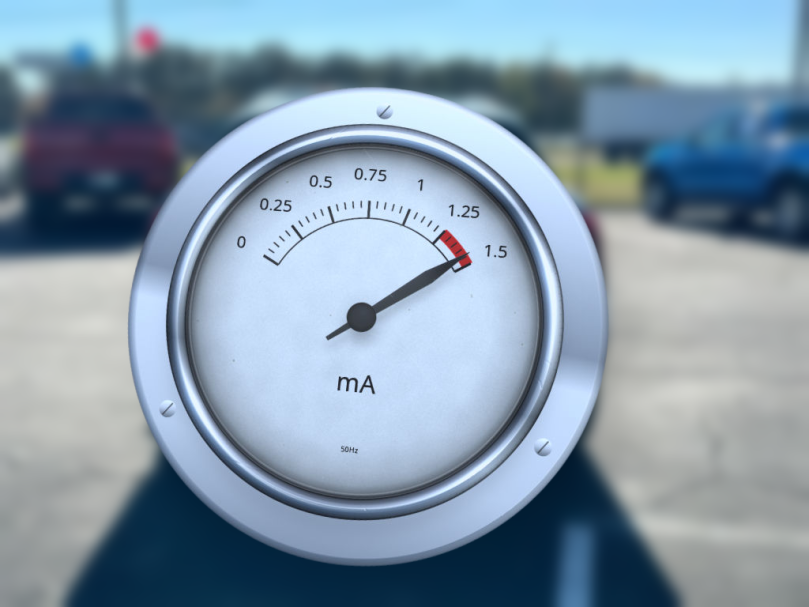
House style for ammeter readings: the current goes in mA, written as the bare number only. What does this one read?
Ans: 1.45
